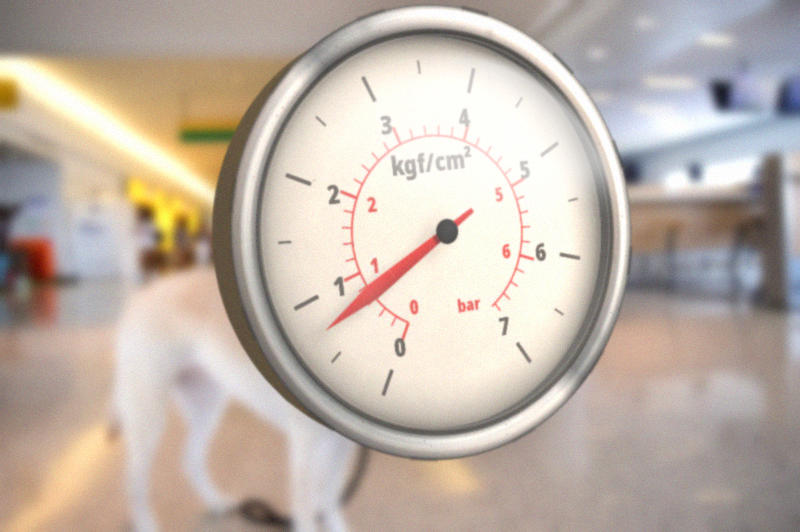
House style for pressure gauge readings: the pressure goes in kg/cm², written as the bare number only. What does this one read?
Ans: 0.75
